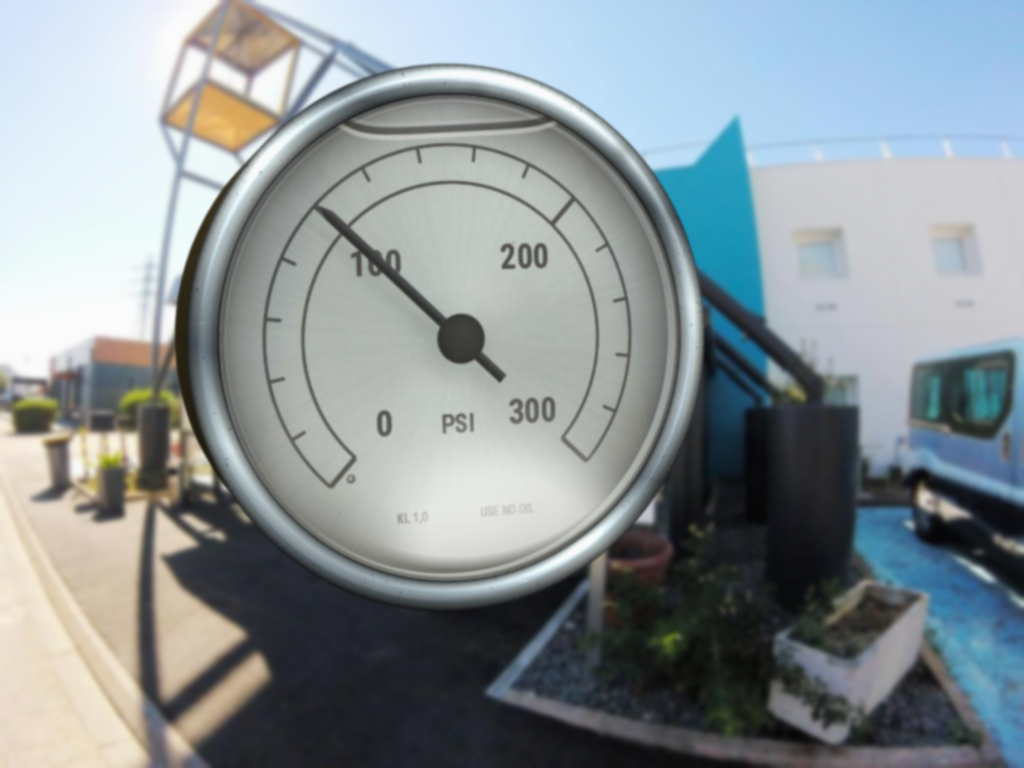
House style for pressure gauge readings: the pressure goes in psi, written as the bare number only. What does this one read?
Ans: 100
